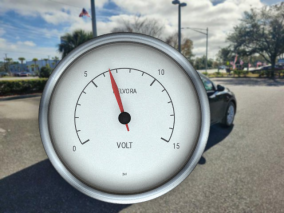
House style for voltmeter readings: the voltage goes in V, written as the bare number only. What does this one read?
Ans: 6.5
